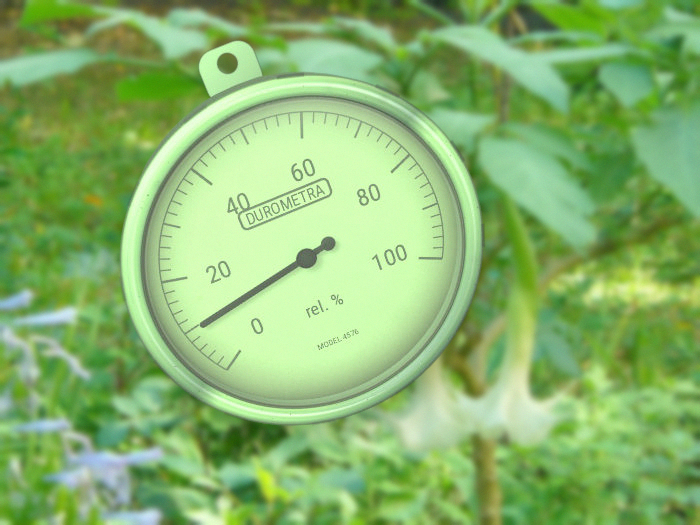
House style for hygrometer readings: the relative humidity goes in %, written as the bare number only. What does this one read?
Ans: 10
